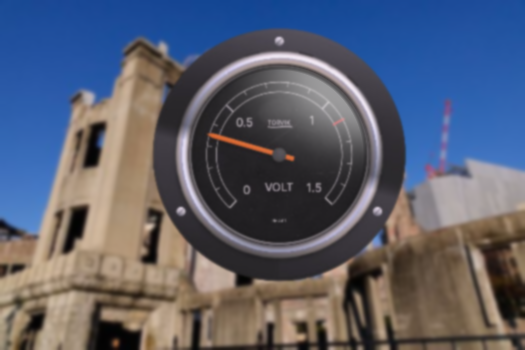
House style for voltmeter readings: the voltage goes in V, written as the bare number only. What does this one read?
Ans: 0.35
